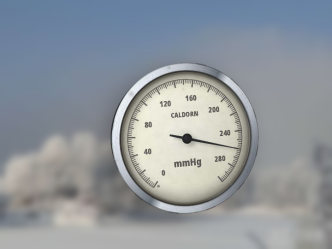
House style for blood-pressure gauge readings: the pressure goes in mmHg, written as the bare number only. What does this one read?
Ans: 260
